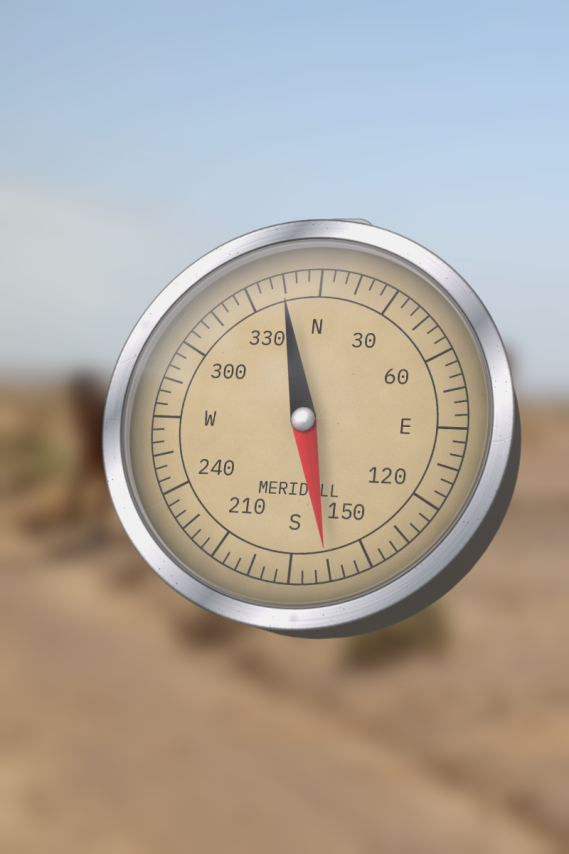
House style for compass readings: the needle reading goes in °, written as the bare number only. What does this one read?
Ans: 165
